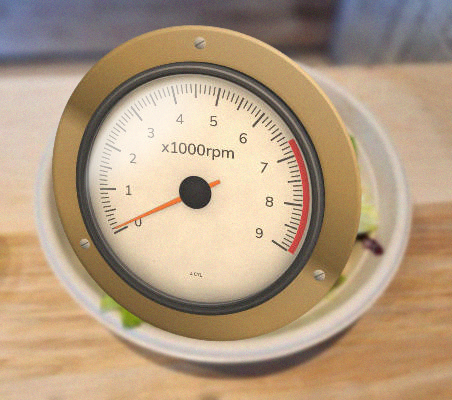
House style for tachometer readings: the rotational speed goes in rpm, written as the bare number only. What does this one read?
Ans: 100
